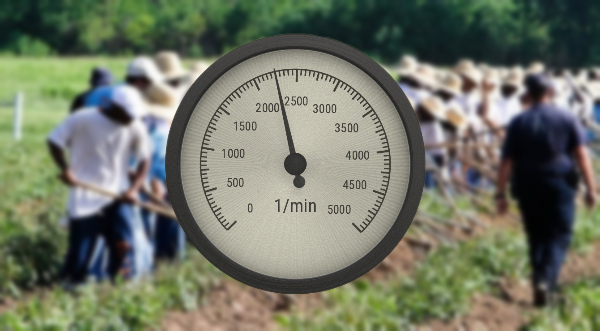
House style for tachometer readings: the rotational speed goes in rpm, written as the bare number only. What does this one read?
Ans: 2250
